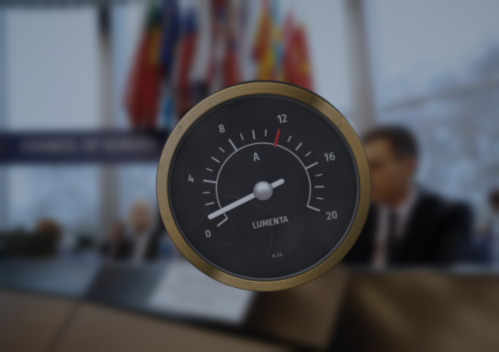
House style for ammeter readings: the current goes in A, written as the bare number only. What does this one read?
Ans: 1
